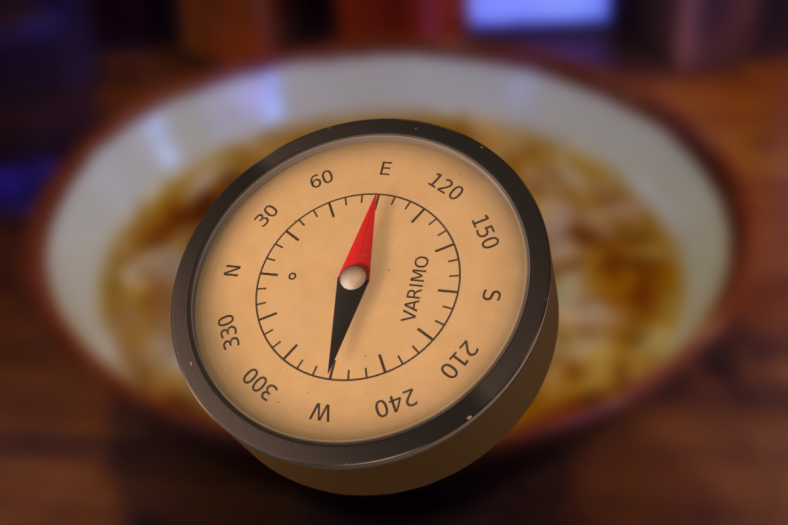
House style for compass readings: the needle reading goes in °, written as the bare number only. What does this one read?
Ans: 90
